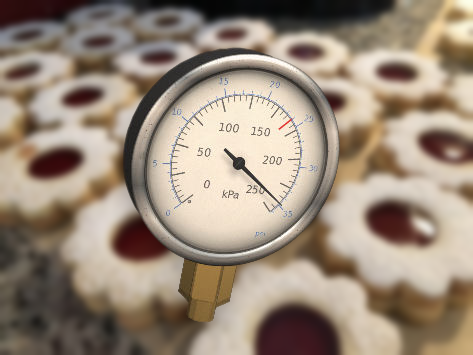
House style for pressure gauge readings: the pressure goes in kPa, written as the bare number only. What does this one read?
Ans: 240
